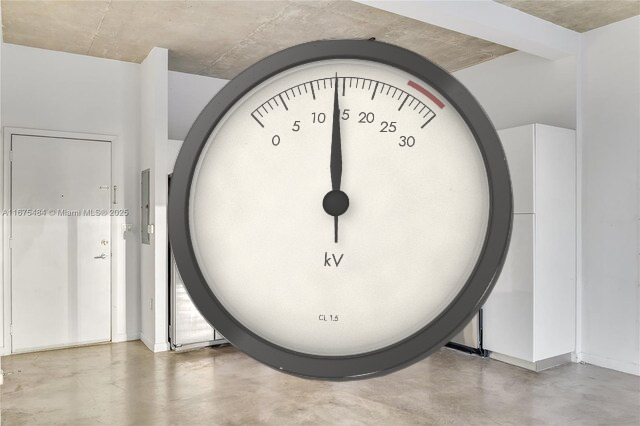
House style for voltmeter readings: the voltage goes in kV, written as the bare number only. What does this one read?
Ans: 14
